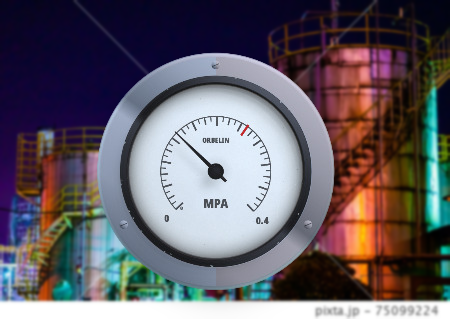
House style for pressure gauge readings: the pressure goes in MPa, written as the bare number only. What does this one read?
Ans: 0.13
